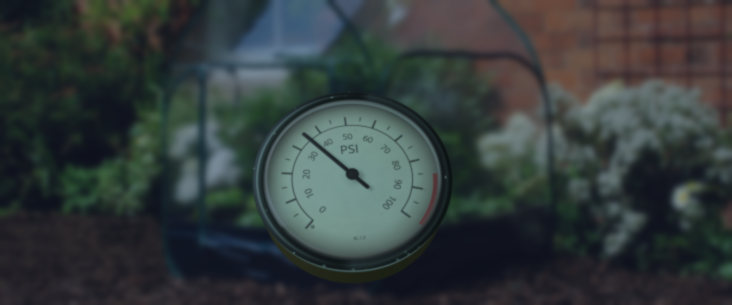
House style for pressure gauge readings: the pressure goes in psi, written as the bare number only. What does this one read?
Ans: 35
